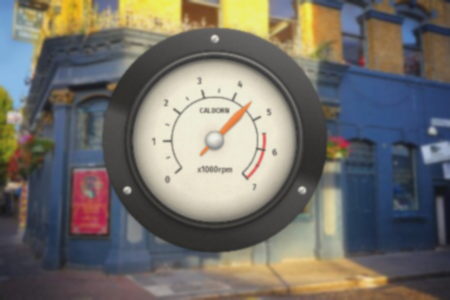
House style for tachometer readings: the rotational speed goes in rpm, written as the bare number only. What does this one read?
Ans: 4500
